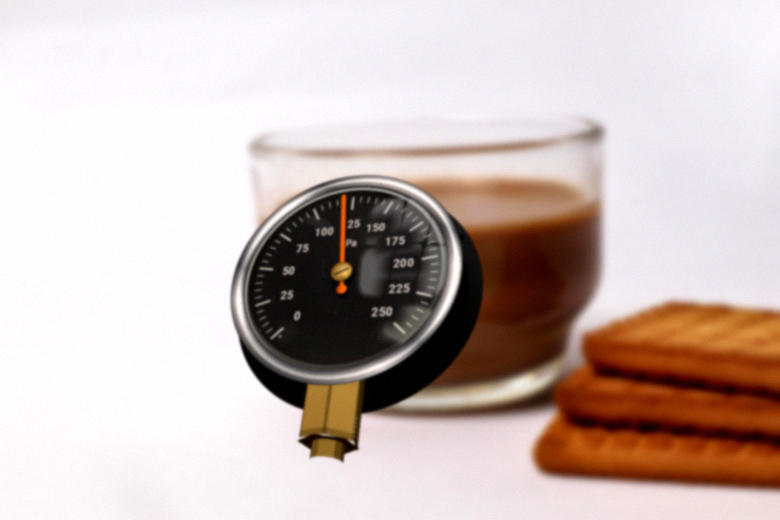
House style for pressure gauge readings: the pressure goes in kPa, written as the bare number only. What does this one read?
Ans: 120
